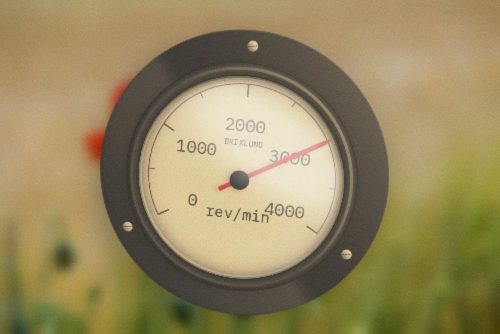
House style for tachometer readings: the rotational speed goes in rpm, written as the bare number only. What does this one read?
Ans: 3000
